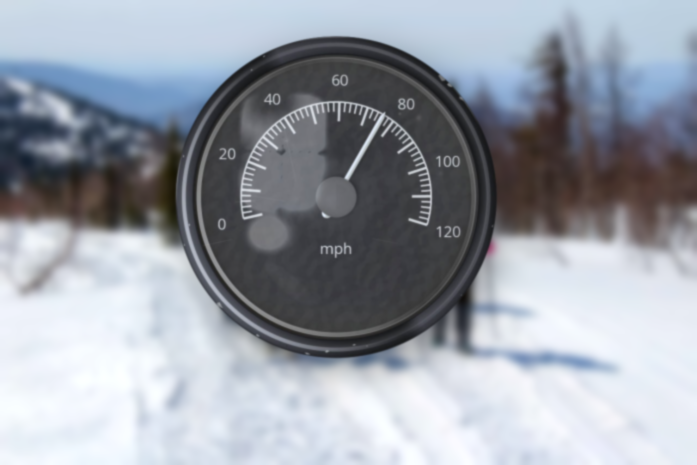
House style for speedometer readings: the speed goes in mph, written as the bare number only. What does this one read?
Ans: 76
